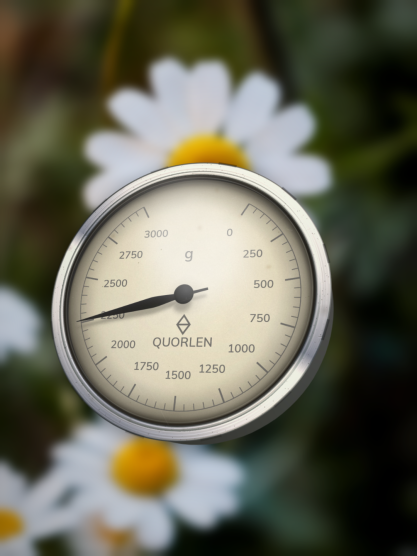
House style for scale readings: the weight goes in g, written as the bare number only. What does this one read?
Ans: 2250
